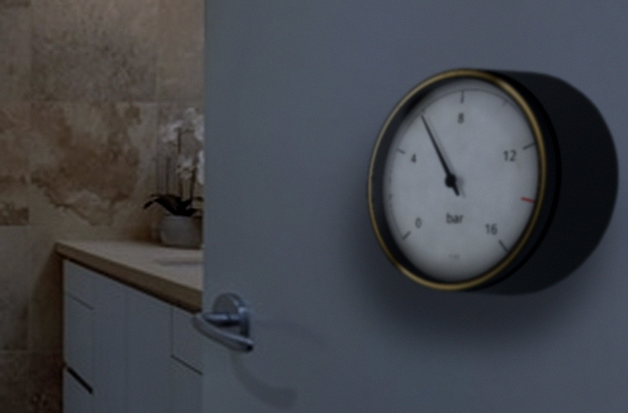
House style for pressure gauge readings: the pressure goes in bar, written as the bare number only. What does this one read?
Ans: 6
